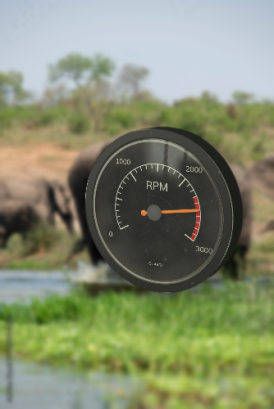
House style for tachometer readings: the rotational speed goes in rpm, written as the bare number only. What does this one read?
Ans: 2500
